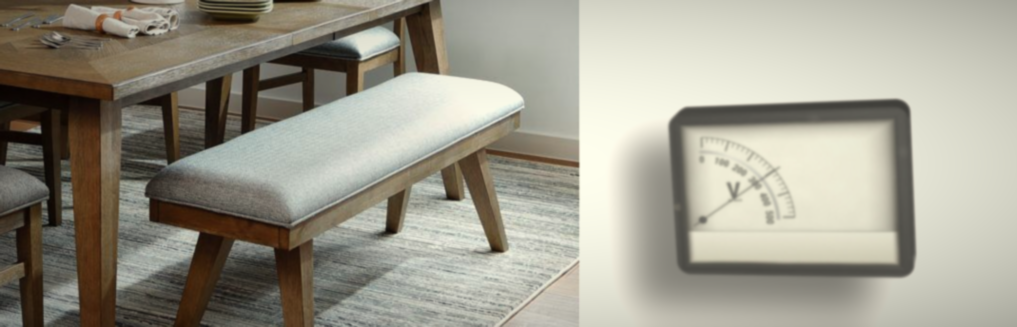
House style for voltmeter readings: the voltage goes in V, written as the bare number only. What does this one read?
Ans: 300
